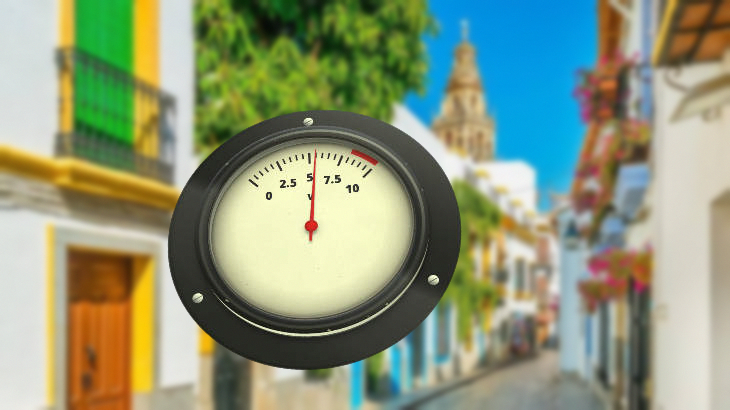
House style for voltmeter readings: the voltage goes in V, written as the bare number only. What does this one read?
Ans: 5.5
